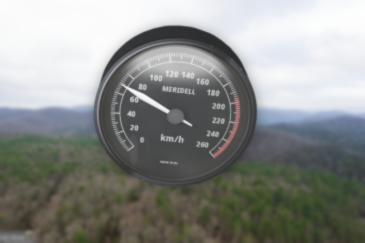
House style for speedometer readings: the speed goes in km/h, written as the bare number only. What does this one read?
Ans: 70
